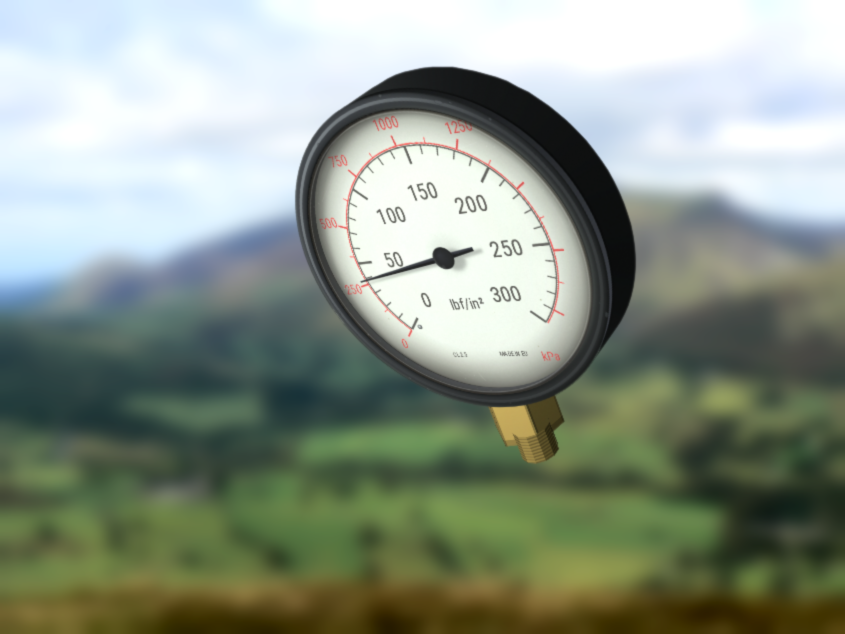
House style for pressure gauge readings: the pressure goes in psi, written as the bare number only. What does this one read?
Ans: 40
